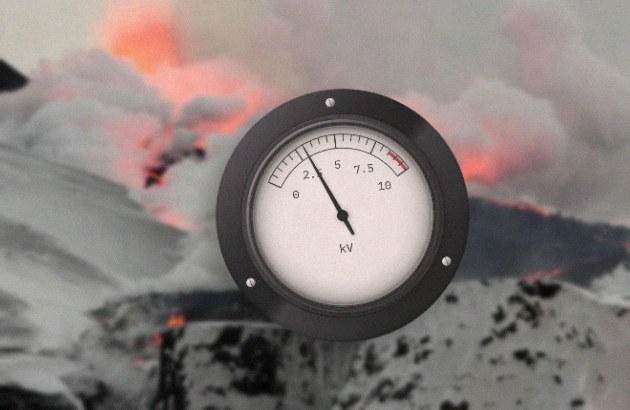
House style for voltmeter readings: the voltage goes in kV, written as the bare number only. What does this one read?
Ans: 3
